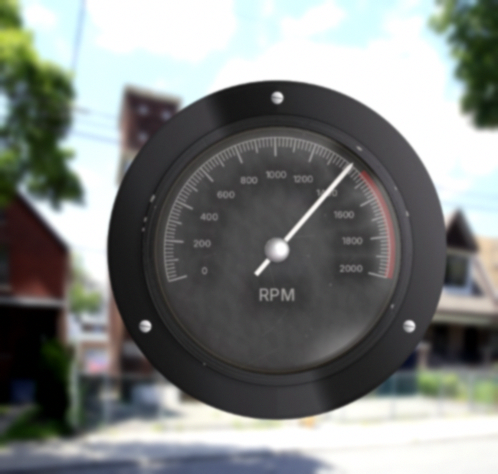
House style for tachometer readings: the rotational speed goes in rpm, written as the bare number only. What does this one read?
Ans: 1400
